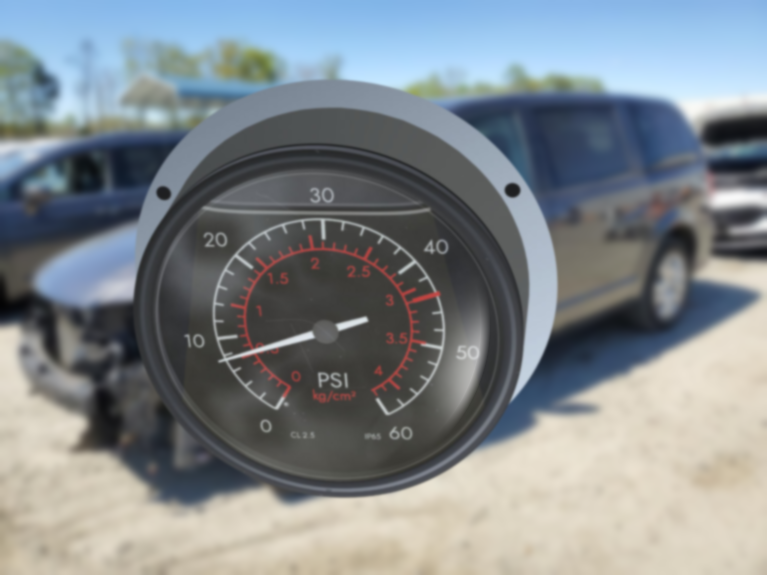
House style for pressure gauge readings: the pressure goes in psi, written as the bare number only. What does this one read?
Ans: 8
